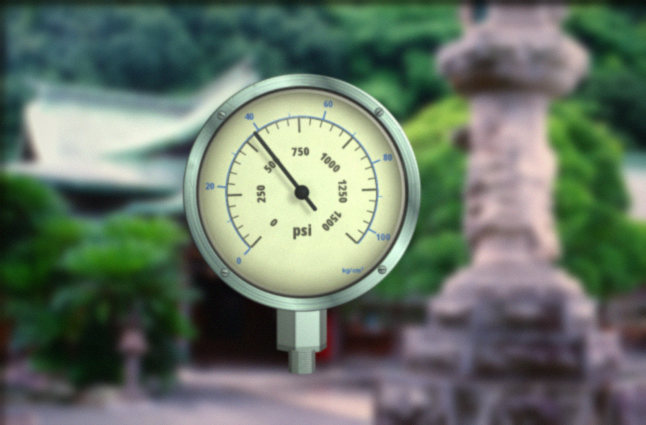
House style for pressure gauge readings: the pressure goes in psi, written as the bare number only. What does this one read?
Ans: 550
